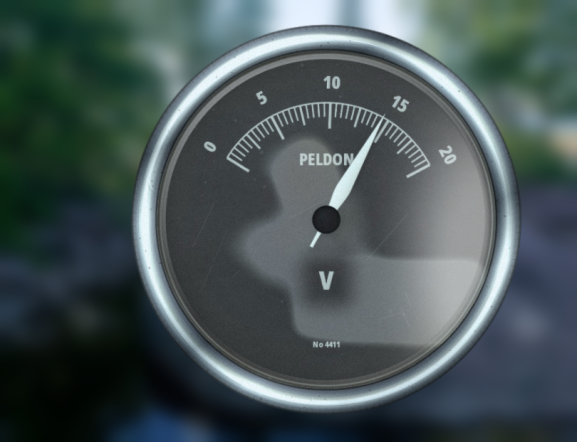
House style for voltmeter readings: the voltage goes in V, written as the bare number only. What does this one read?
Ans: 14.5
